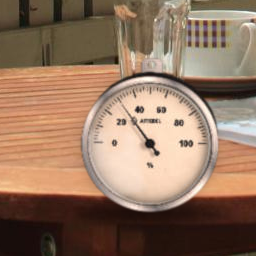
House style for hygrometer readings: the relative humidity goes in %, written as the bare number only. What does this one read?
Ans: 30
